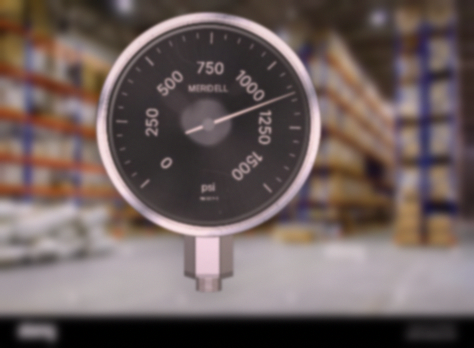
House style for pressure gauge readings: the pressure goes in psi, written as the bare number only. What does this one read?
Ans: 1125
